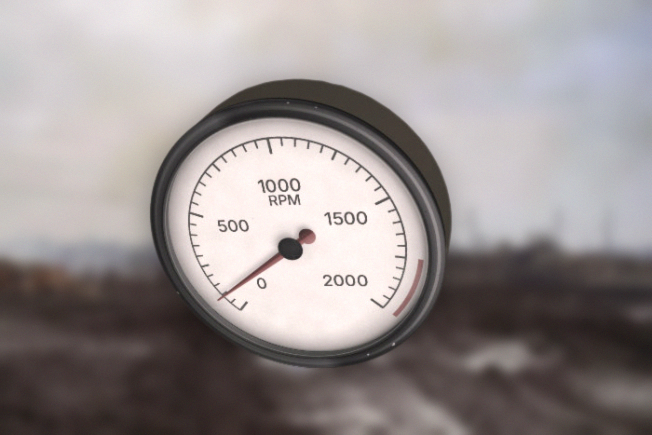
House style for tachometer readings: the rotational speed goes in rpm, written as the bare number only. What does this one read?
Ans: 100
